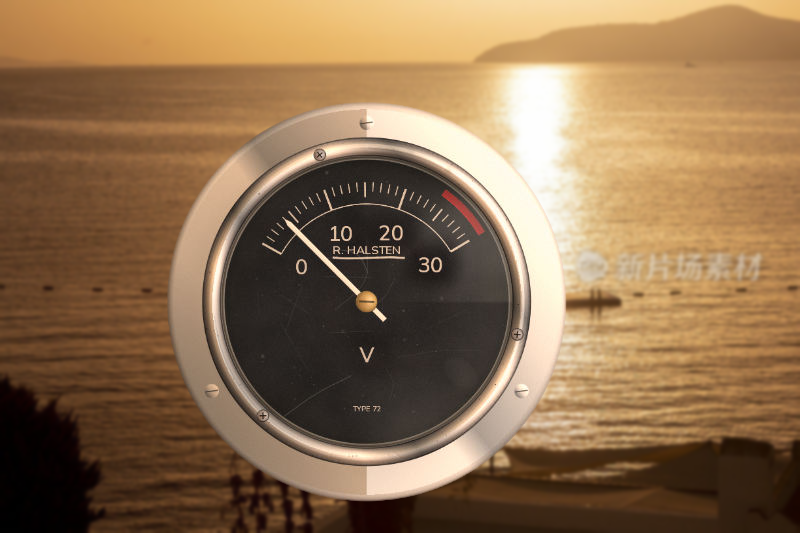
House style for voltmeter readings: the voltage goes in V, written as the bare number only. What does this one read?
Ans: 4
